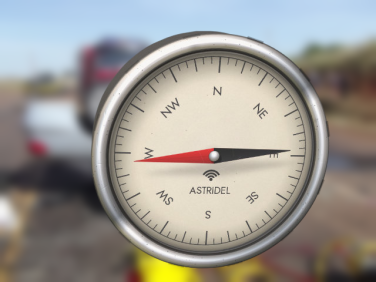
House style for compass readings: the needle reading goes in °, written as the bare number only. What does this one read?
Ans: 265
